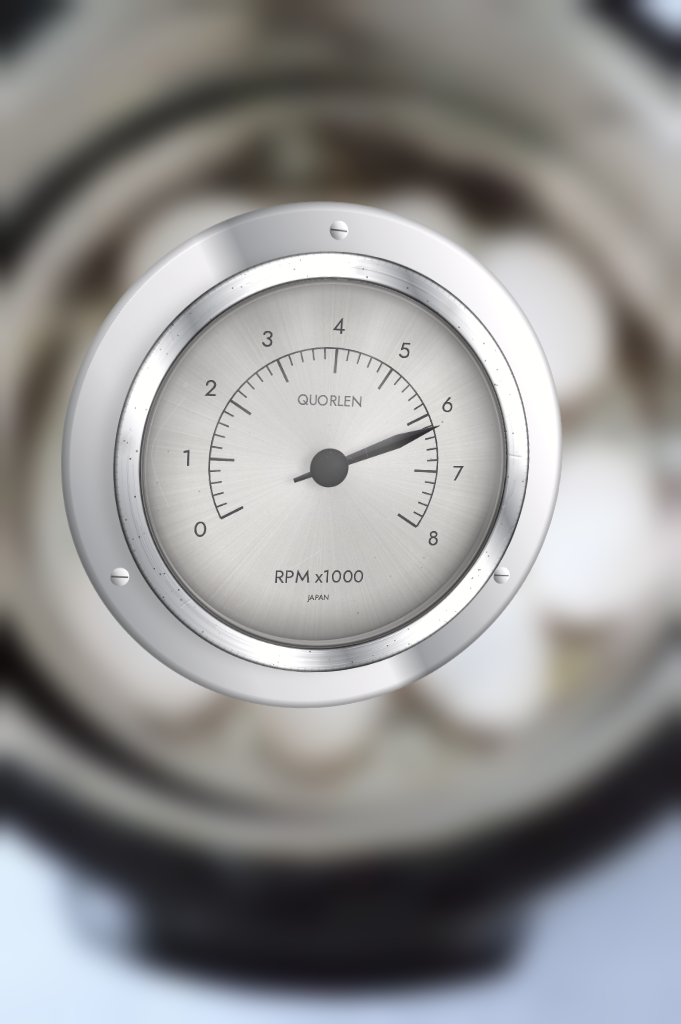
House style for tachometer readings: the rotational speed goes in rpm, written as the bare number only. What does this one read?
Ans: 6200
